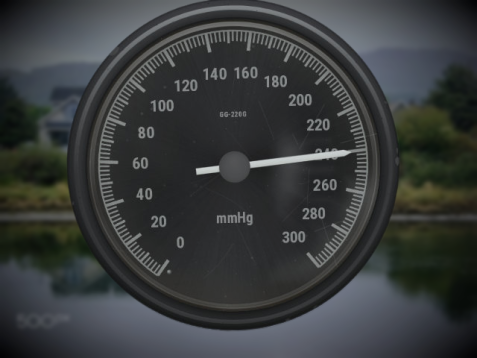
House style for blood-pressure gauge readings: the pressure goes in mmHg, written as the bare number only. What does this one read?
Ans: 240
